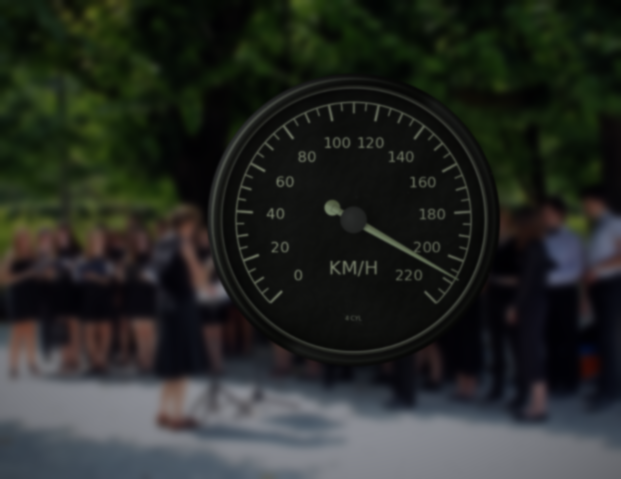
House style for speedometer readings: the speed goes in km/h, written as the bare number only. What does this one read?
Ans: 207.5
